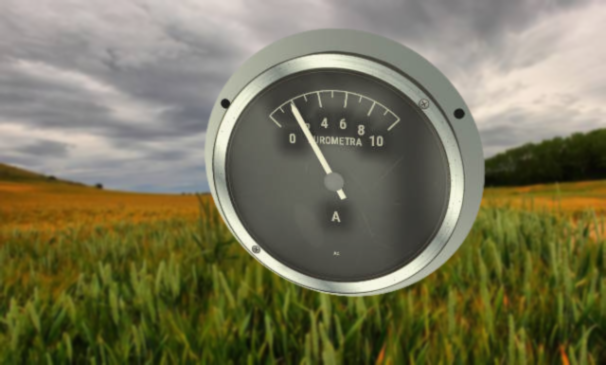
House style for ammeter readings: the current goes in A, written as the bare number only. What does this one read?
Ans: 2
